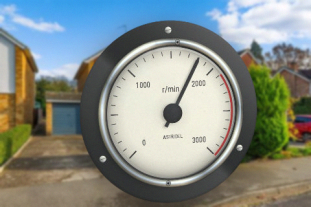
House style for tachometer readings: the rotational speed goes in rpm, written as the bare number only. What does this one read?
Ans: 1800
